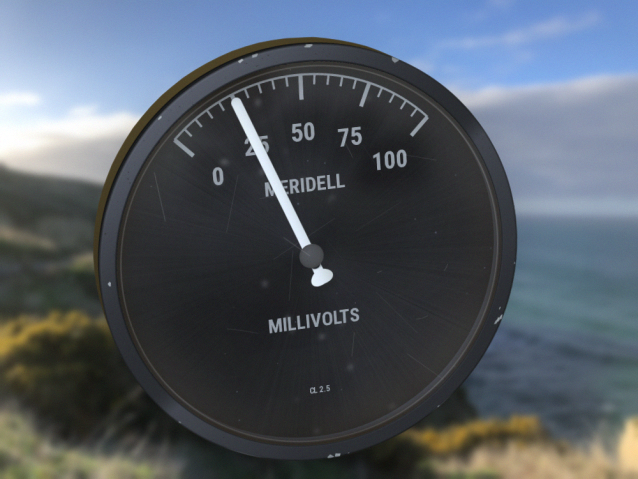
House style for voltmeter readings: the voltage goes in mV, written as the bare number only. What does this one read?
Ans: 25
